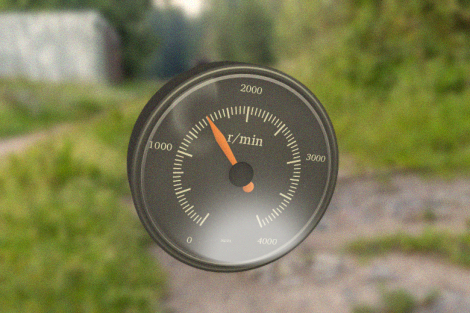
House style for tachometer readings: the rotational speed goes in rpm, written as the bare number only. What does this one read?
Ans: 1500
